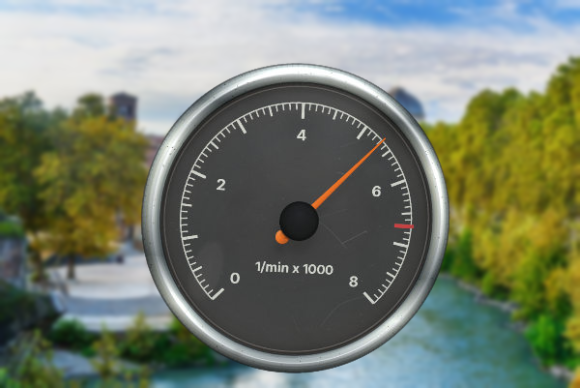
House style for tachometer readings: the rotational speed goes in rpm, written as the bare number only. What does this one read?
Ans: 5300
